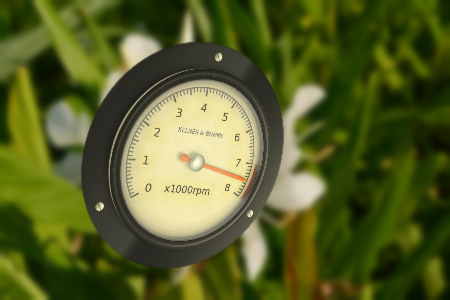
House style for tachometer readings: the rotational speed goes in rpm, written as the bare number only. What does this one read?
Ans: 7500
